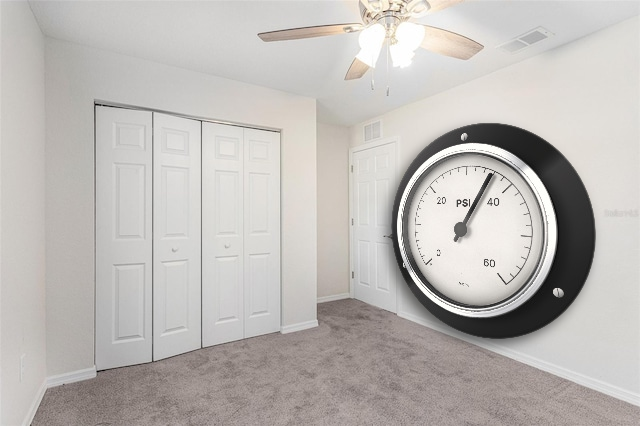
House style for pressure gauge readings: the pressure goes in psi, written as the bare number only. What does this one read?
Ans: 36
